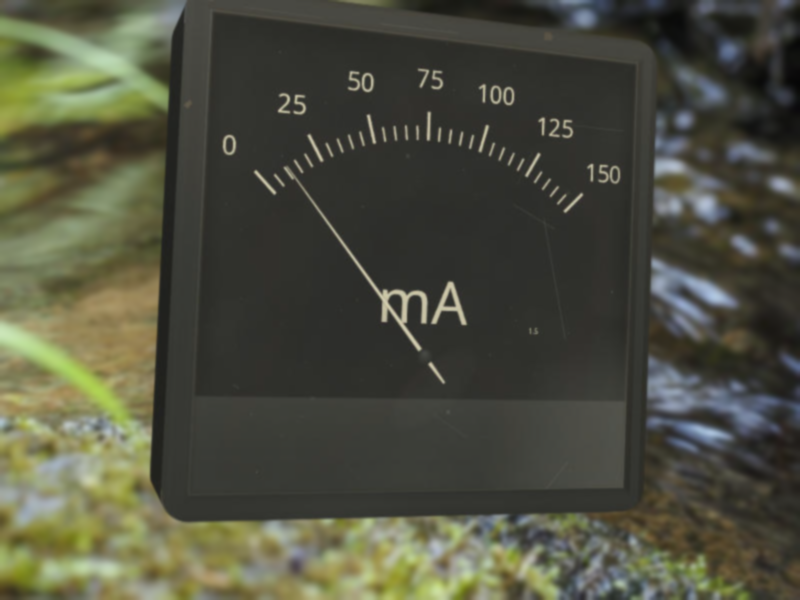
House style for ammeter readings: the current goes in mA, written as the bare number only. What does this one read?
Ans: 10
